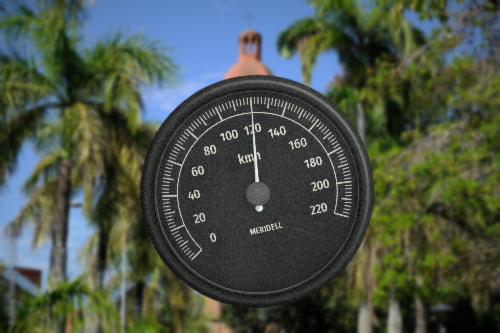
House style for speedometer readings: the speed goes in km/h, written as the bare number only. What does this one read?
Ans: 120
